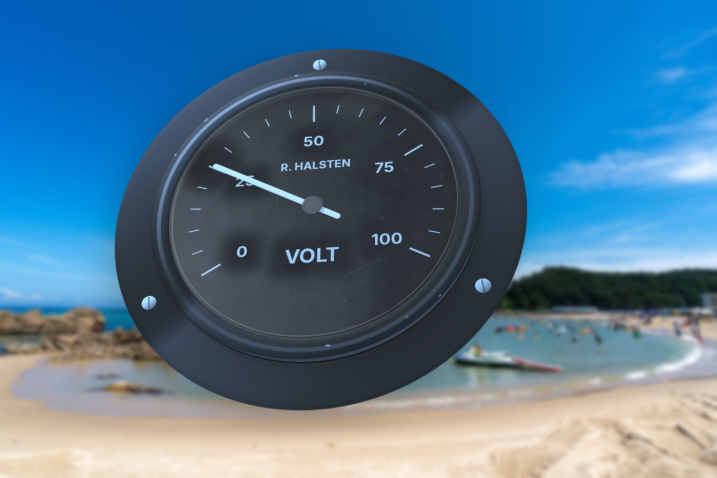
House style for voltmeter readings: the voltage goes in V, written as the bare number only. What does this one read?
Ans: 25
